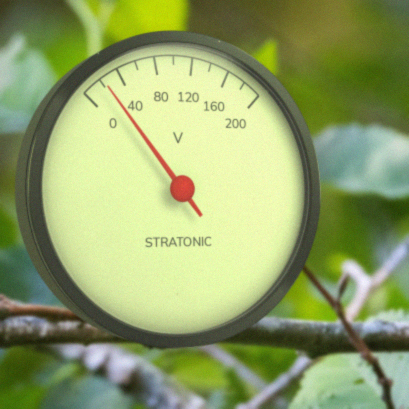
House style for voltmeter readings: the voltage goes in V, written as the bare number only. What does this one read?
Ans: 20
